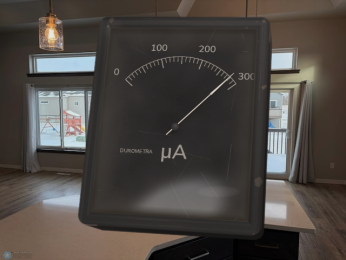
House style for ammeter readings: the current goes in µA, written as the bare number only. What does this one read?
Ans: 280
